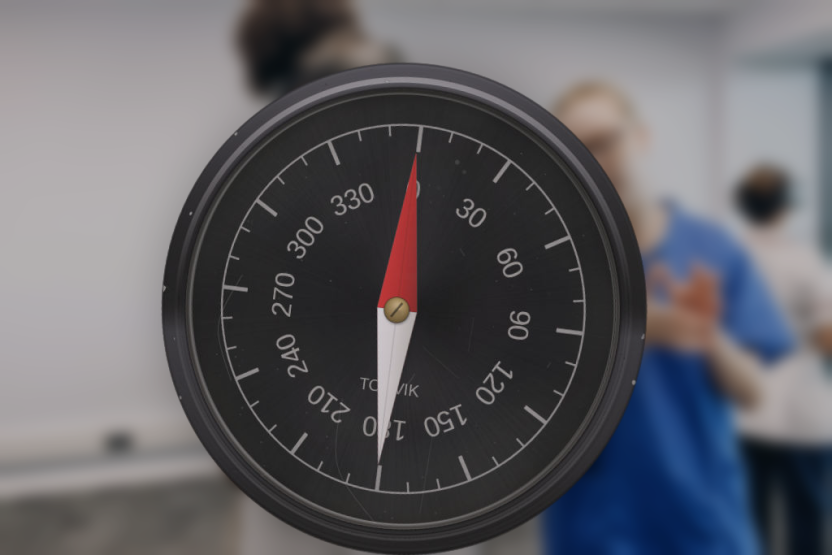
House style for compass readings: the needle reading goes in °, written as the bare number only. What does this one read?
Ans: 0
